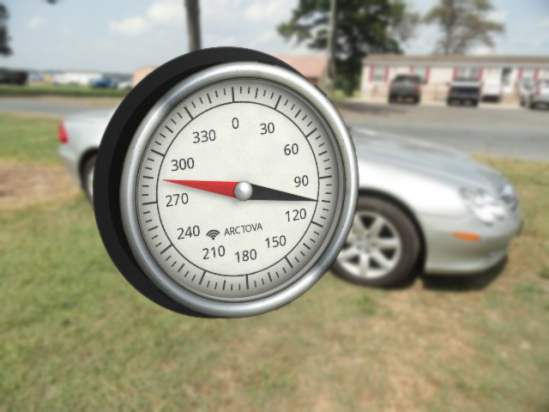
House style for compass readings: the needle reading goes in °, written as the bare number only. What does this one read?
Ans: 285
